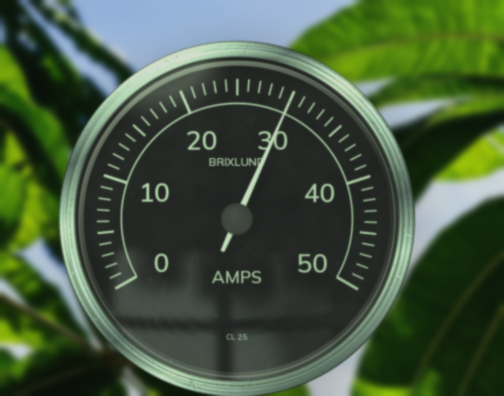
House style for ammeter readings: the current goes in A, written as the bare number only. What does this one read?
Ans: 30
